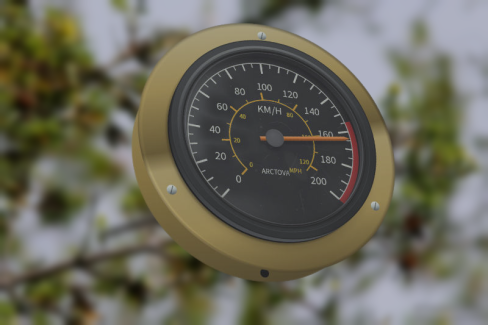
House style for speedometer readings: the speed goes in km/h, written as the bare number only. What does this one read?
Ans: 165
